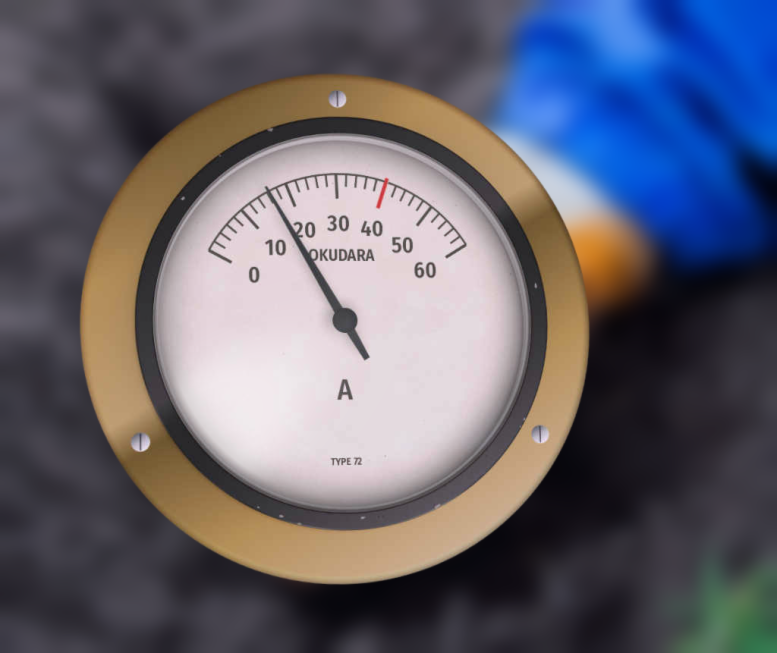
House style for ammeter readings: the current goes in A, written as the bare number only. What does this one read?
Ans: 16
